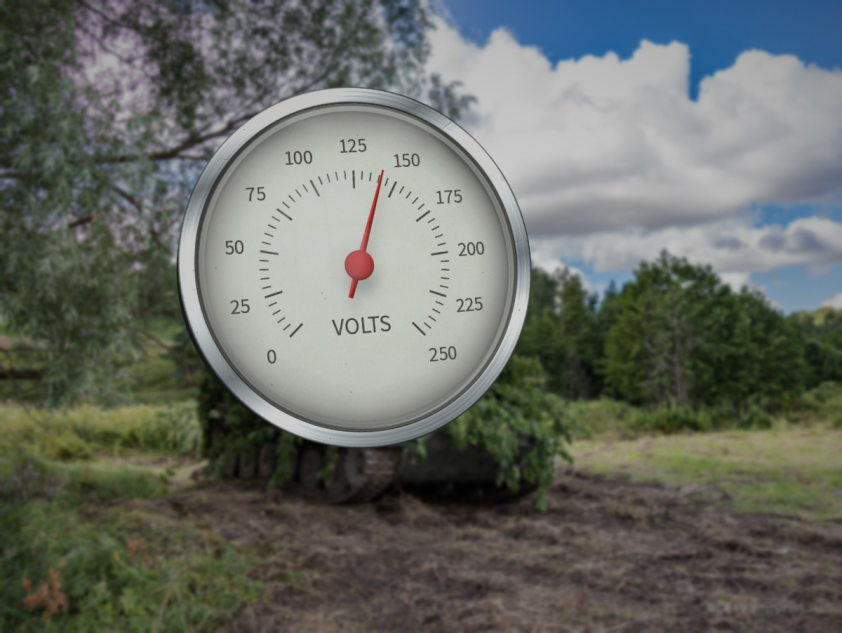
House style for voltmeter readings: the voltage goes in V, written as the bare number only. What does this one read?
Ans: 140
